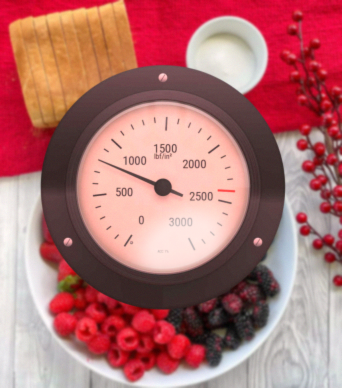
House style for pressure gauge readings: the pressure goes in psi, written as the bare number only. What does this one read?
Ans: 800
